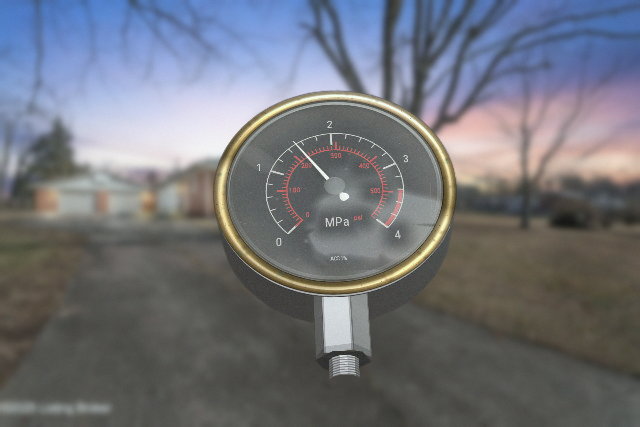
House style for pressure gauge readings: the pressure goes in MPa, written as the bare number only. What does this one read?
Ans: 1.5
